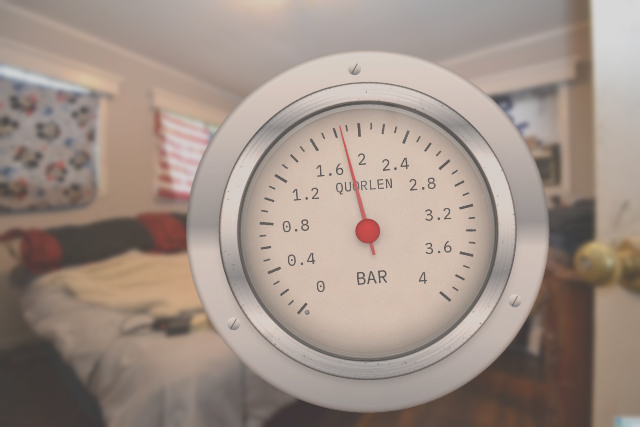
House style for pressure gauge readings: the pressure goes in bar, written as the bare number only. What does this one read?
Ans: 1.85
